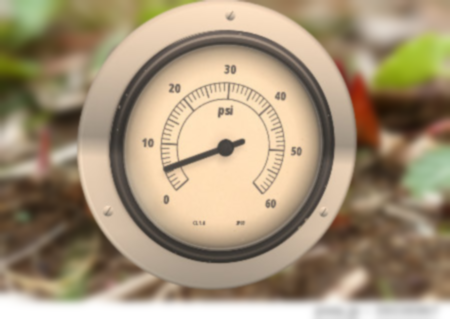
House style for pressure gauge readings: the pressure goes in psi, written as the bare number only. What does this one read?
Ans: 5
